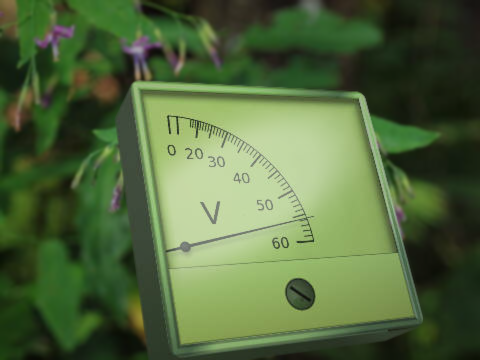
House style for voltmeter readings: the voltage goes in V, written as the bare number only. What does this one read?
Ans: 56
